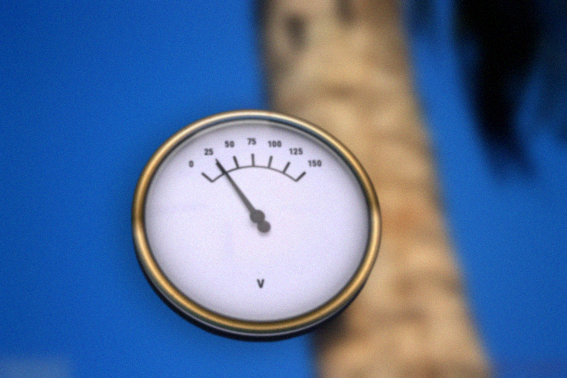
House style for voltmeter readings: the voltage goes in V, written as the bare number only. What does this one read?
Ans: 25
